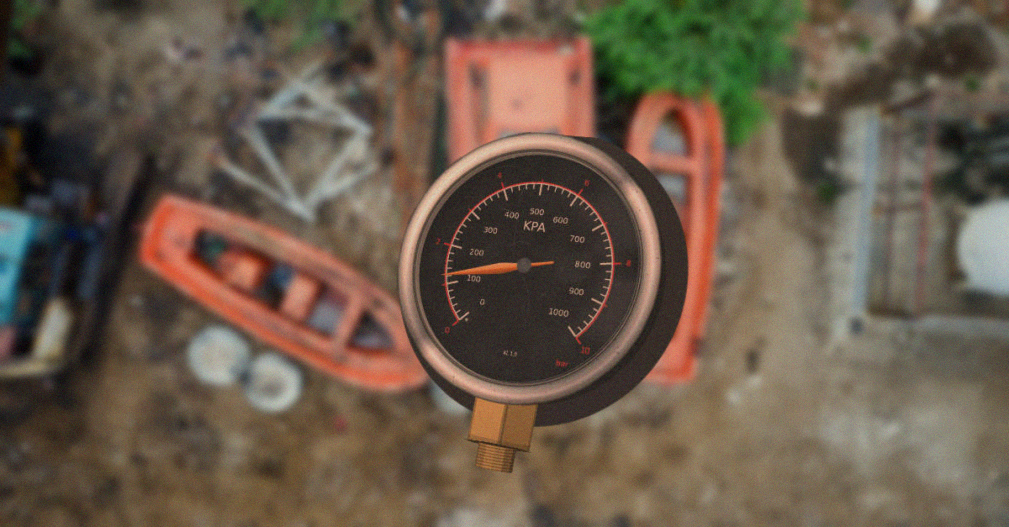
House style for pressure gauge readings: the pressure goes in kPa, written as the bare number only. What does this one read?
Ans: 120
